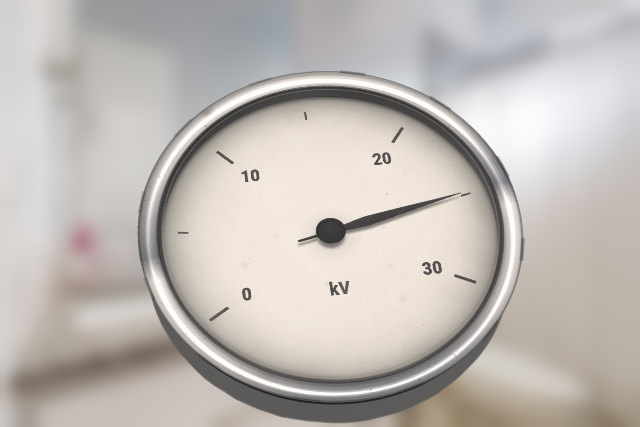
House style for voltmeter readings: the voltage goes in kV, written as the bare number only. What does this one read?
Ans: 25
